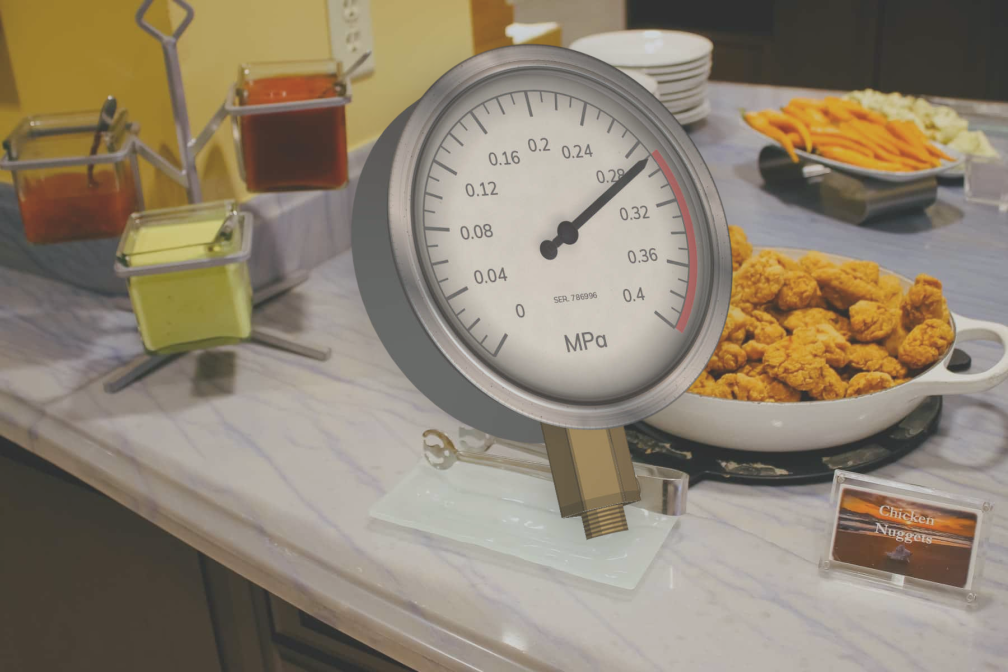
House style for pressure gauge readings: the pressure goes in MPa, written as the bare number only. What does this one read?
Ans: 0.29
